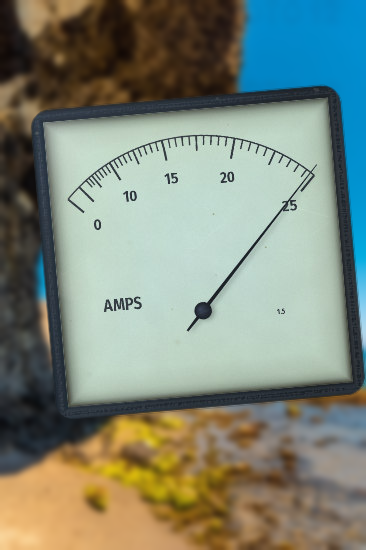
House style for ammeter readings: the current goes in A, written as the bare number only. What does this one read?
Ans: 24.75
